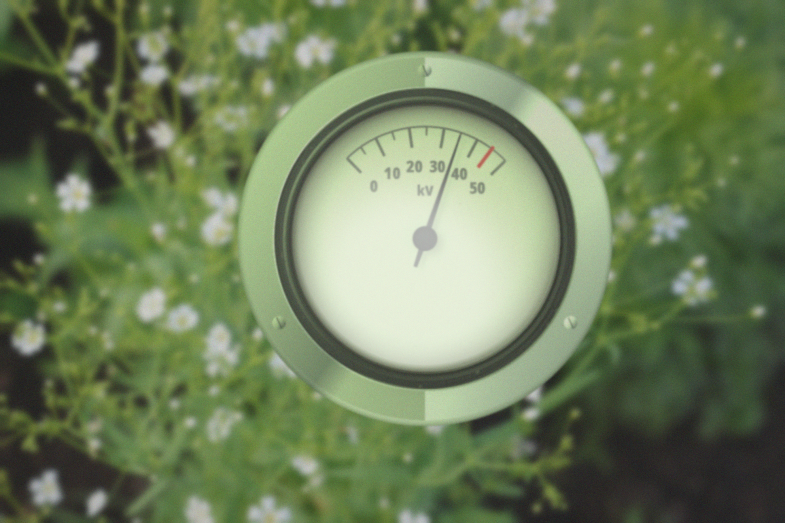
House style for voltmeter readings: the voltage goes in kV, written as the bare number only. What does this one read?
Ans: 35
